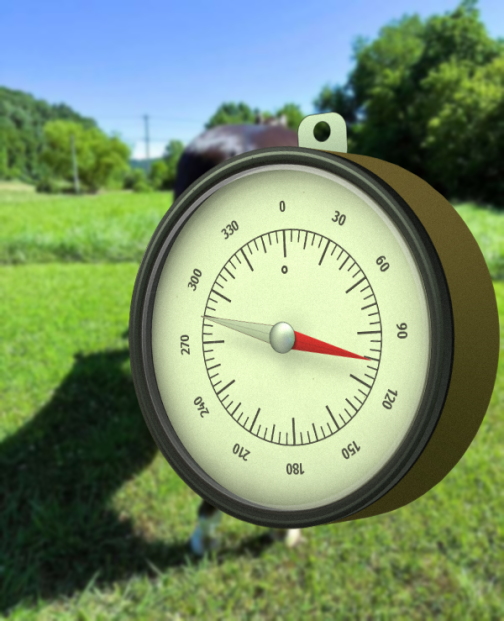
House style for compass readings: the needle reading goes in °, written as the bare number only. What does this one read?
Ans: 105
